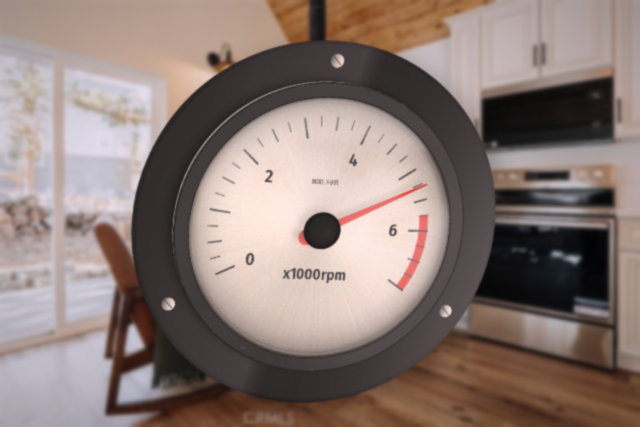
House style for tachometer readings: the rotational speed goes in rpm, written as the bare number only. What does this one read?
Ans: 5250
